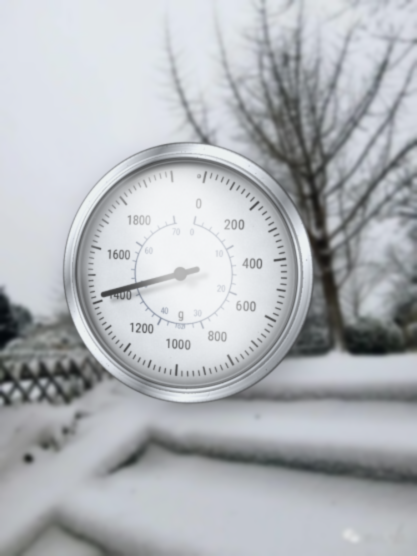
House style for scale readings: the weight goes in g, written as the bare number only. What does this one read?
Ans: 1420
